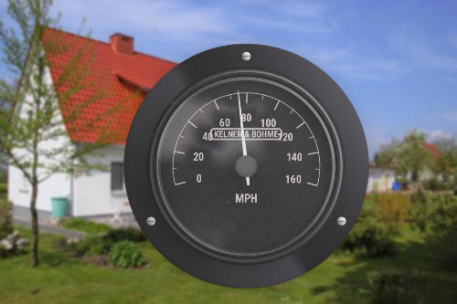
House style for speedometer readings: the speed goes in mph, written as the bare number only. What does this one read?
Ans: 75
